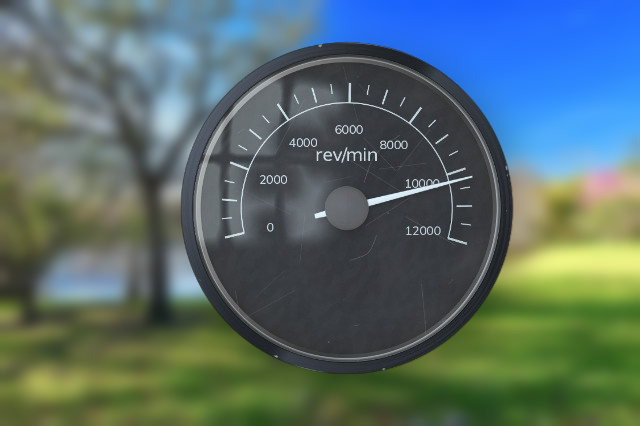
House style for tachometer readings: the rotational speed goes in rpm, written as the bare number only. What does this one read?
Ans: 10250
